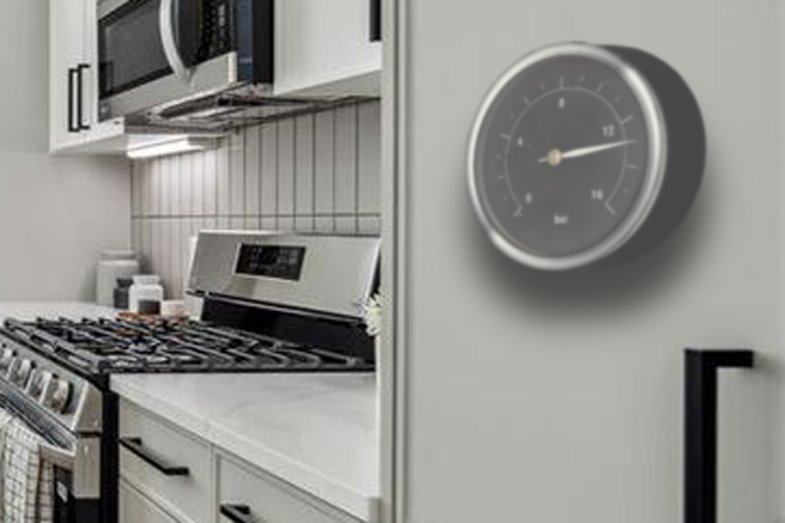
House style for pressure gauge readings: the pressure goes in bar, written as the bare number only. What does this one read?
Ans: 13
